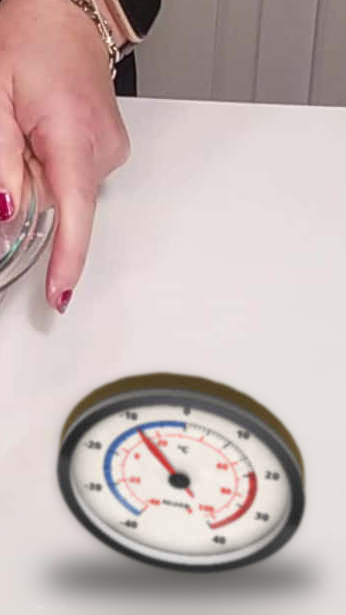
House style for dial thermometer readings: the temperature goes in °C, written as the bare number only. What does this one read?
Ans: -10
